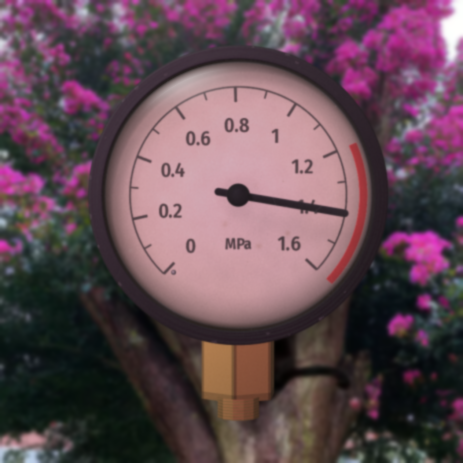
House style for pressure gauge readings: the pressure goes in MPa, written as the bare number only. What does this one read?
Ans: 1.4
